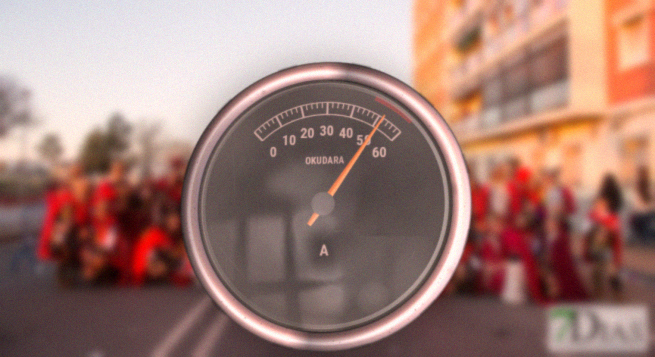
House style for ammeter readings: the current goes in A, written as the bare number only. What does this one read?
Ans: 52
